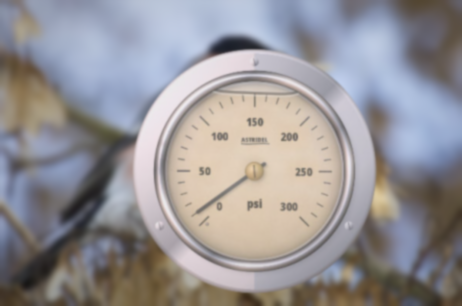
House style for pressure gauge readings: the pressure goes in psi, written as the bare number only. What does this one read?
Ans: 10
